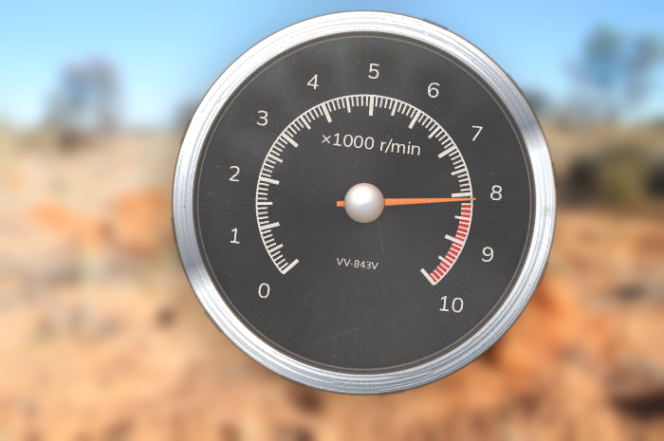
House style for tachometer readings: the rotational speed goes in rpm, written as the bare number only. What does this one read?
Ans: 8100
